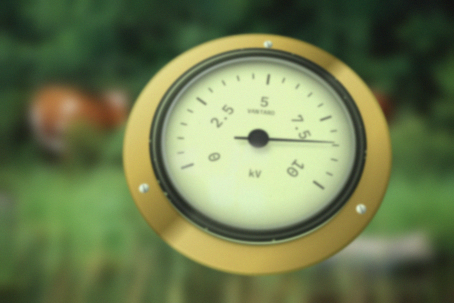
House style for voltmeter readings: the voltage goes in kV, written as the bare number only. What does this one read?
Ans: 8.5
